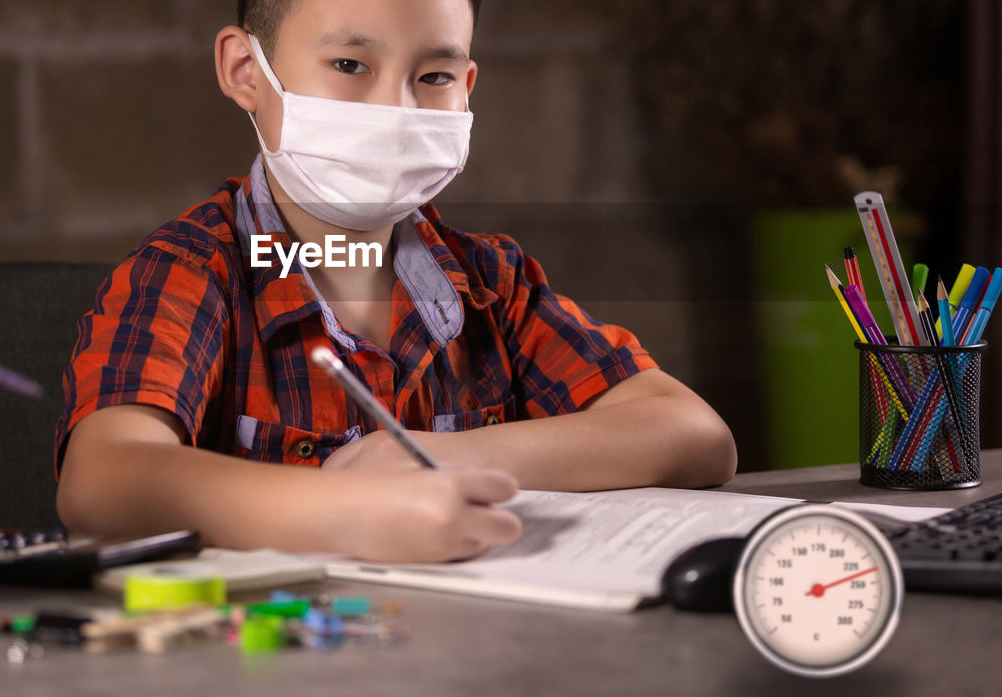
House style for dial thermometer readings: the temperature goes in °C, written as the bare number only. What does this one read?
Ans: 237.5
